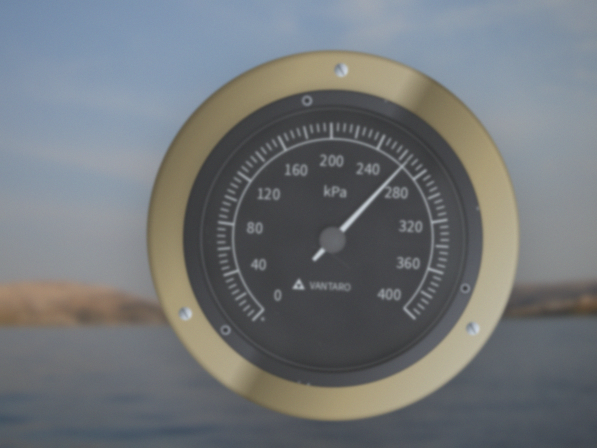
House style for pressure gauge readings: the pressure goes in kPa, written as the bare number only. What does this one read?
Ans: 265
